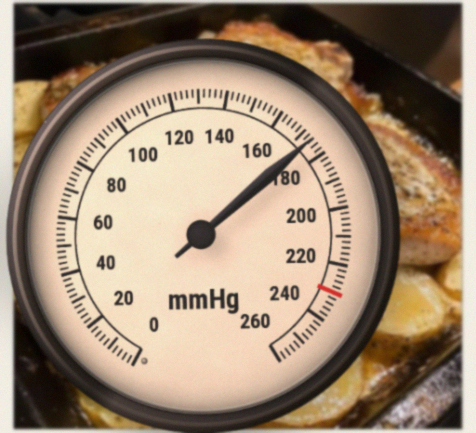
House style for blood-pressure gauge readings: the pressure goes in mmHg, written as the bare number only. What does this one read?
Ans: 174
